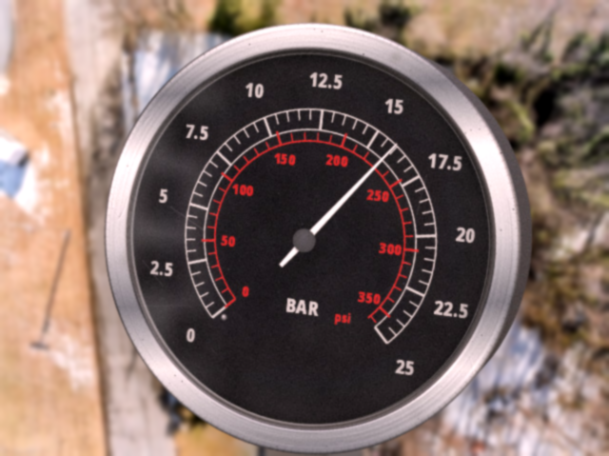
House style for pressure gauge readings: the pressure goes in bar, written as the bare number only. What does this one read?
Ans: 16
